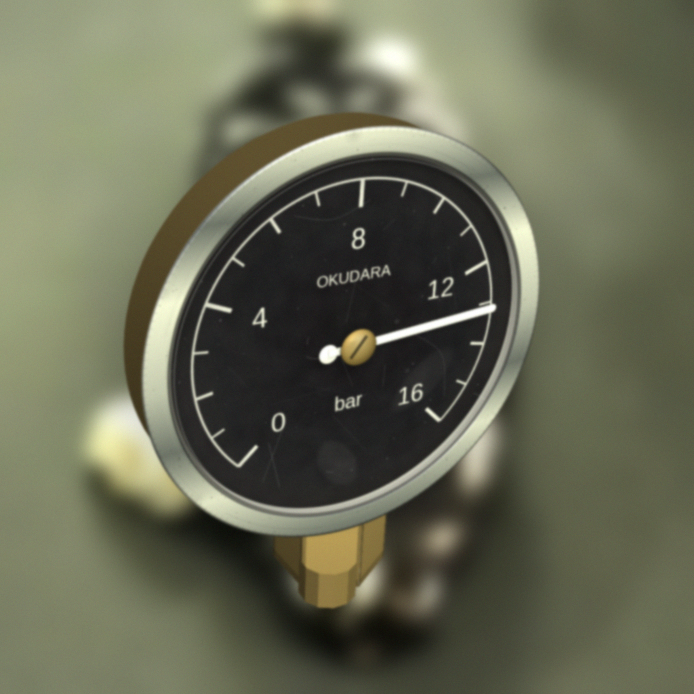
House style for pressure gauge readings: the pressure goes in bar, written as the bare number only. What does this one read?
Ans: 13
